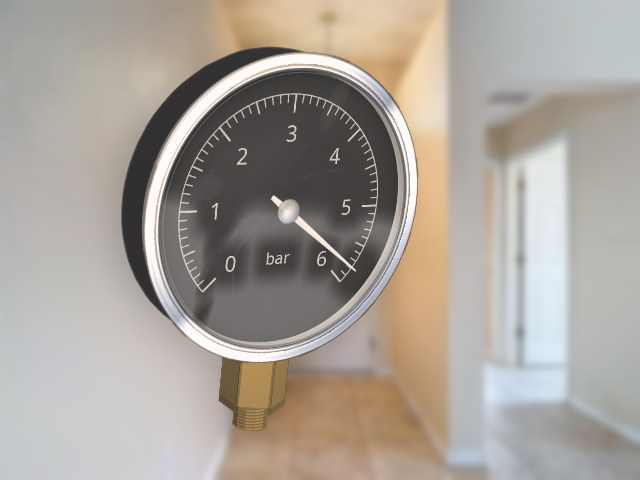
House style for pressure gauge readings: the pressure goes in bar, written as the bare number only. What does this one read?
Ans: 5.8
